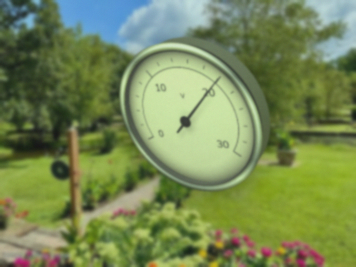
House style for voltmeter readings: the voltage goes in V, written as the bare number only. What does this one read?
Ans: 20
